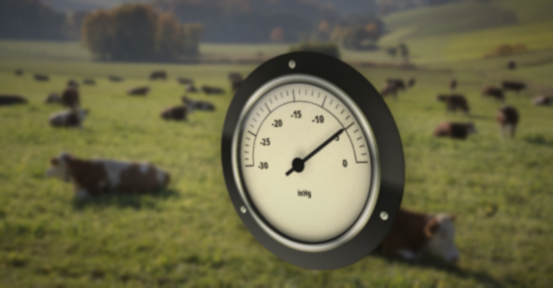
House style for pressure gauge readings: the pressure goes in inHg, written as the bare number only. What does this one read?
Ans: -5
